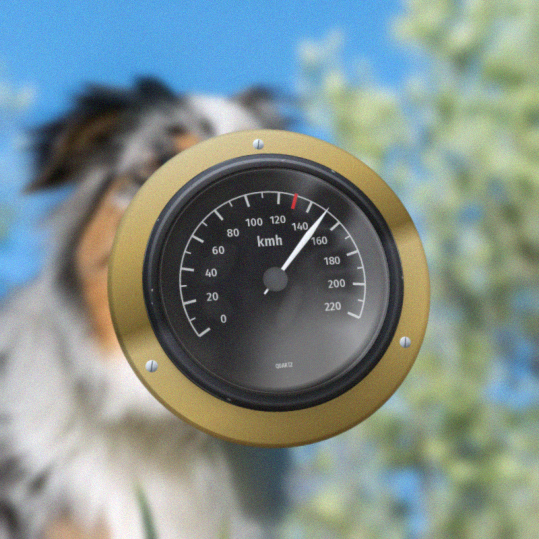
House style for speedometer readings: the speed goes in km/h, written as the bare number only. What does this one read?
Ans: 150
